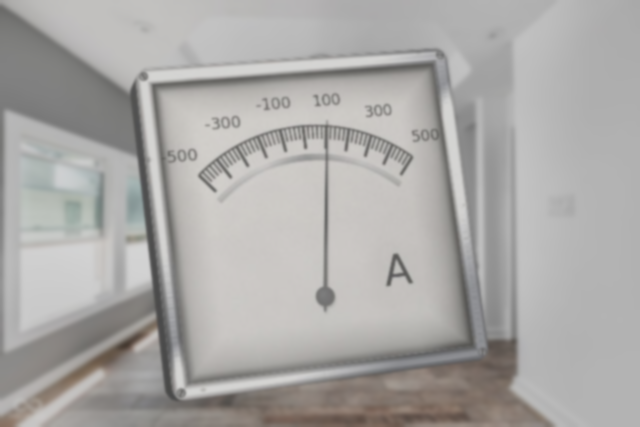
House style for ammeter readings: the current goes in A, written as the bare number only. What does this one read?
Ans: 100
